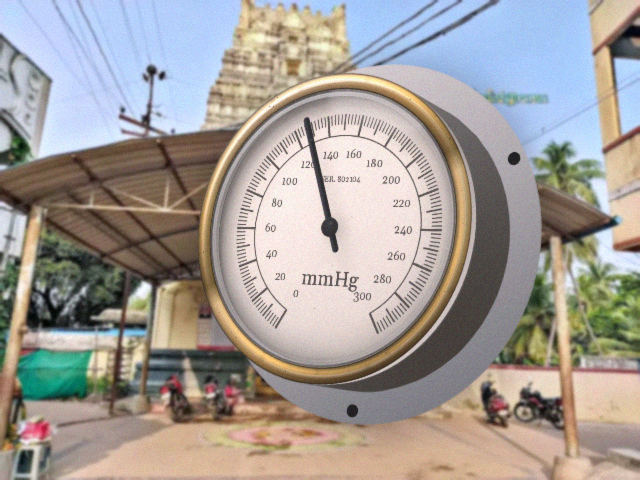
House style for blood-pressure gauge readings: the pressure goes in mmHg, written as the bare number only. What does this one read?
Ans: 130
